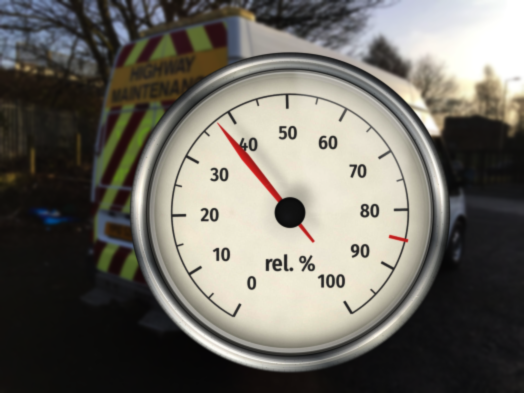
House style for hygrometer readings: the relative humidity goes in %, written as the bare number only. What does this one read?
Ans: 37.5
